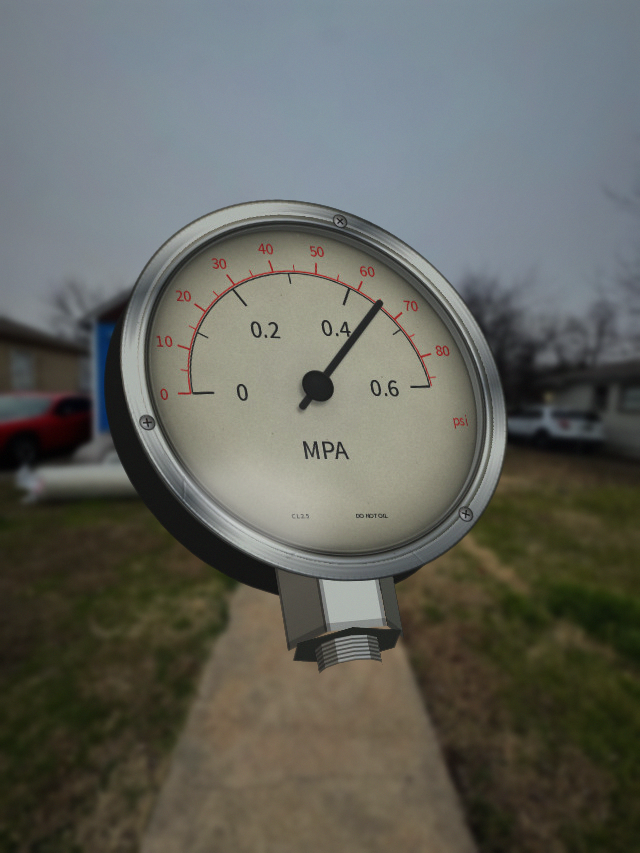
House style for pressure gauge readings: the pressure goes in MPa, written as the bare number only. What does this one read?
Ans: 0.45
